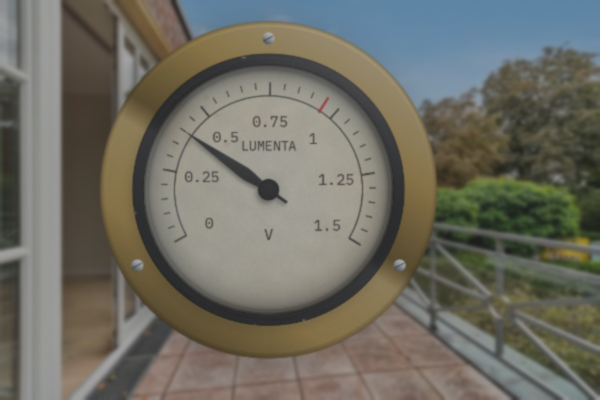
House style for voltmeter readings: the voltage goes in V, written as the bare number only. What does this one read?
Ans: 0.4
